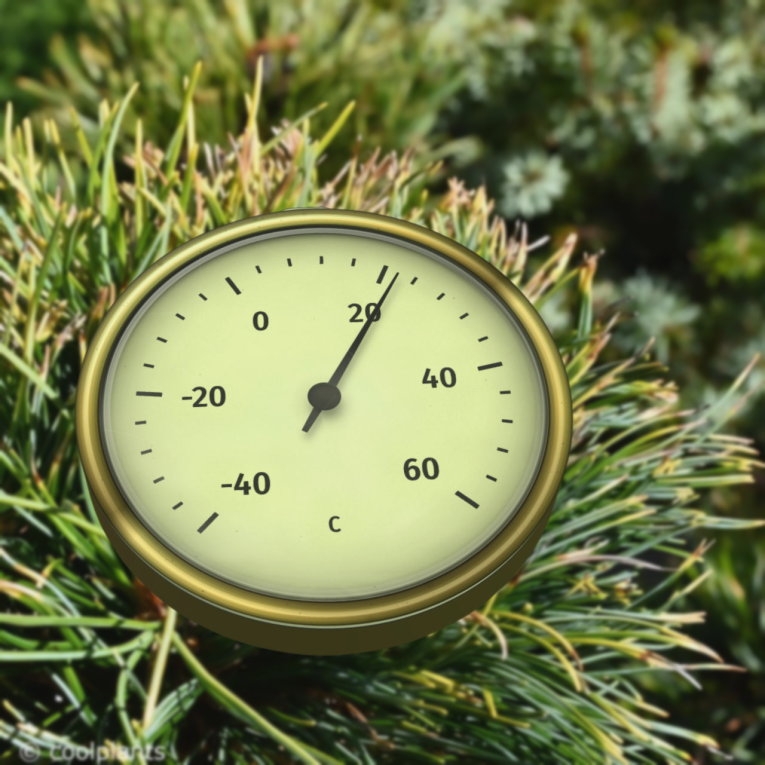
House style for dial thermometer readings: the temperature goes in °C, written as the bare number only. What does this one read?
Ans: 22
